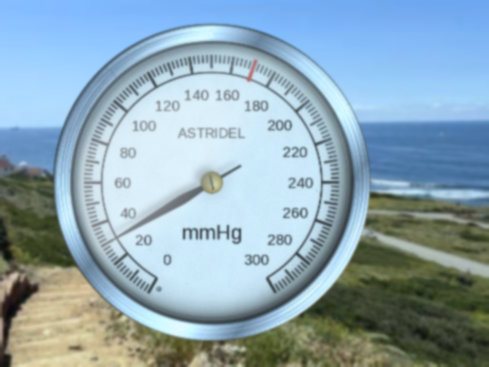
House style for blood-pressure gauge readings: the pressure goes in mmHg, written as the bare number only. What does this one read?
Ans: 30
